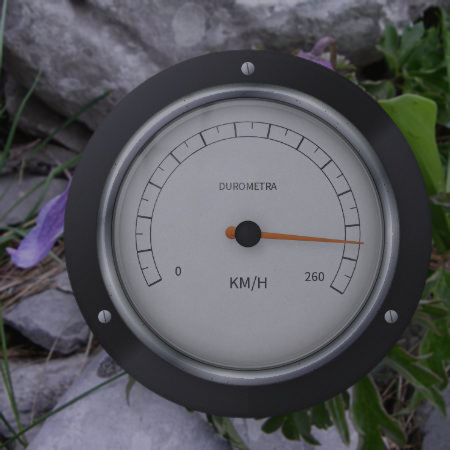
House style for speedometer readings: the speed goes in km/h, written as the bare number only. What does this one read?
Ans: 230
